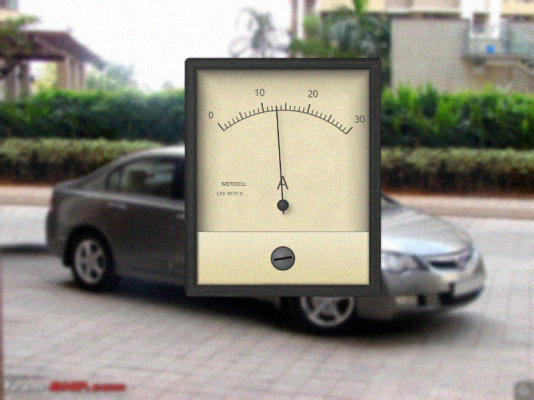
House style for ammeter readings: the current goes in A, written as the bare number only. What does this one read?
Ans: 13
